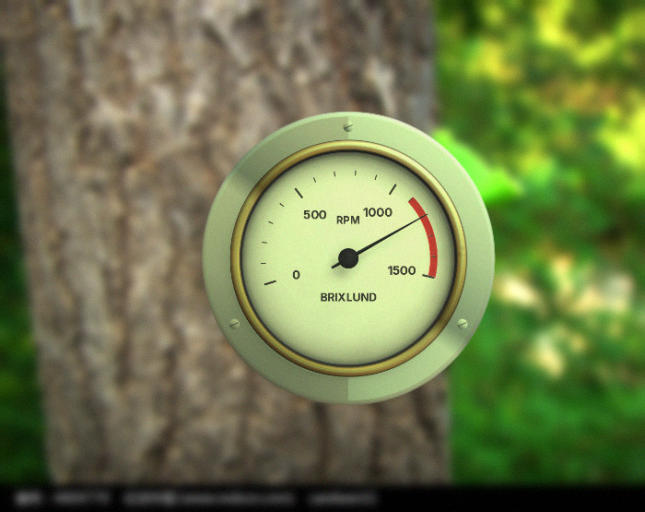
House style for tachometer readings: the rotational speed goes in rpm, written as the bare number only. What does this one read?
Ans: 1200
